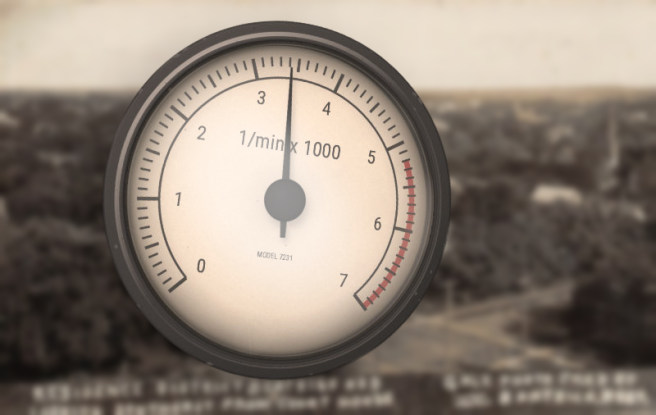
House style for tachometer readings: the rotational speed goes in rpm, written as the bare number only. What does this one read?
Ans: 3400
